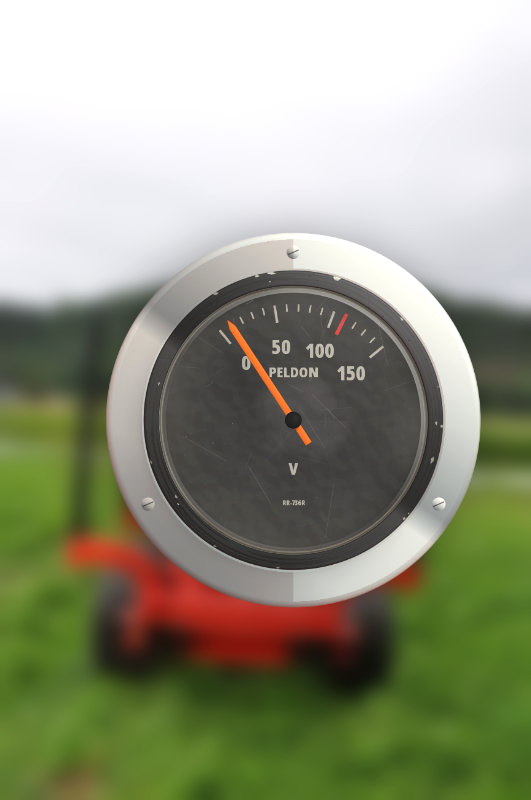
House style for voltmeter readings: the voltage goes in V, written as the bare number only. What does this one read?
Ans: 10
